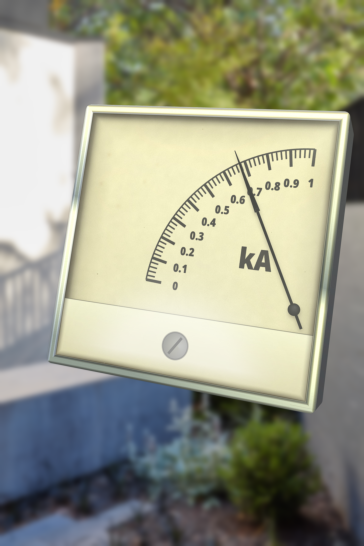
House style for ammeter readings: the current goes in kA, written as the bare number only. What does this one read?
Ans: 0.68
